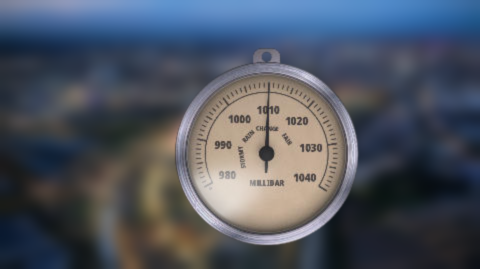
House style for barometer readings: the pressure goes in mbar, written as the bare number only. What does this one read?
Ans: 1010
